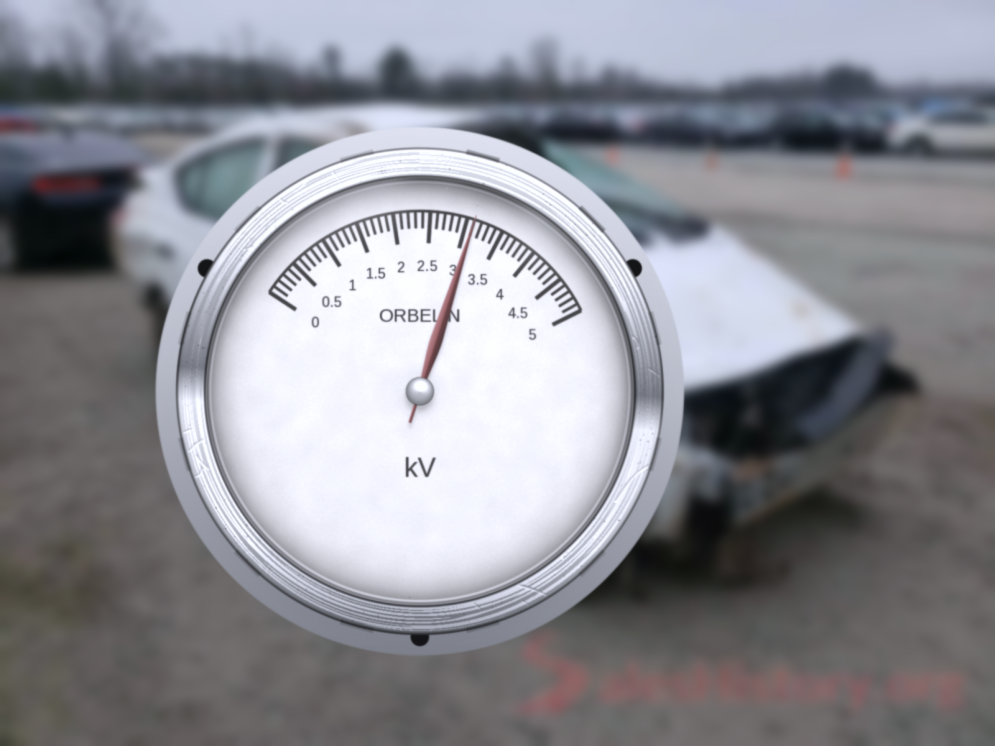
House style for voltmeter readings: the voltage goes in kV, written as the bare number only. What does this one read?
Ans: 3.1
